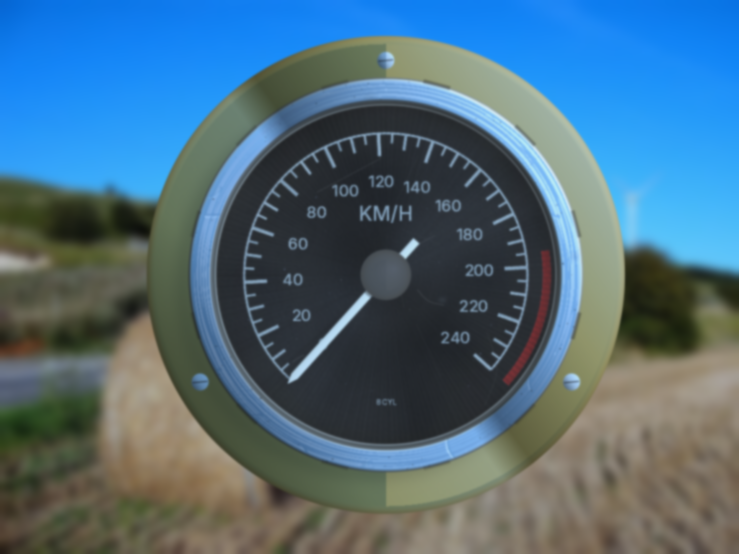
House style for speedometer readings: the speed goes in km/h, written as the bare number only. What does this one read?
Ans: 0
